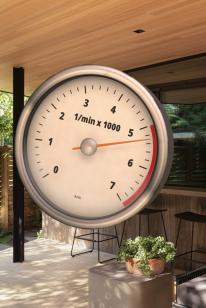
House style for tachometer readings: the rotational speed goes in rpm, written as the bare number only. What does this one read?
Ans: 5300
